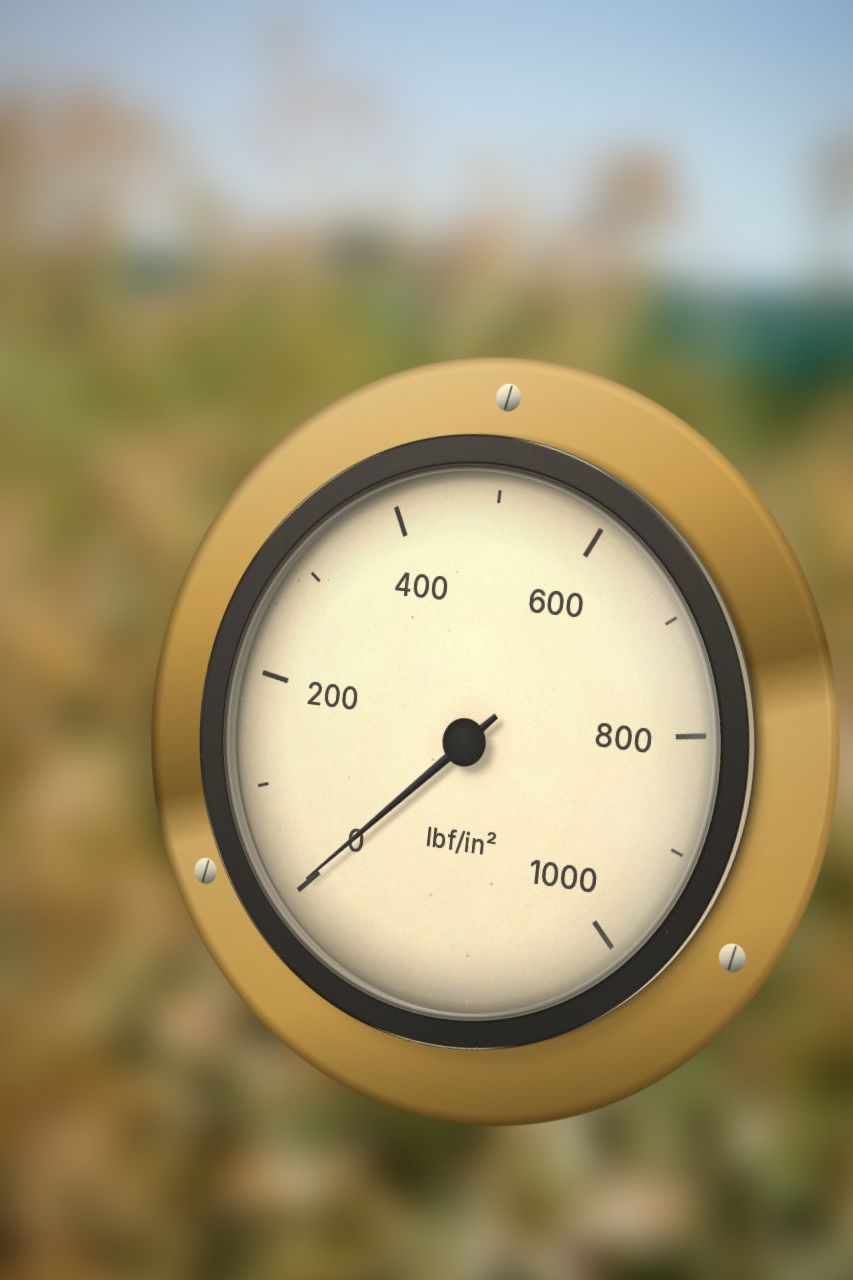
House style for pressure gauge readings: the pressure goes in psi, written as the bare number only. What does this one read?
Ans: 0
